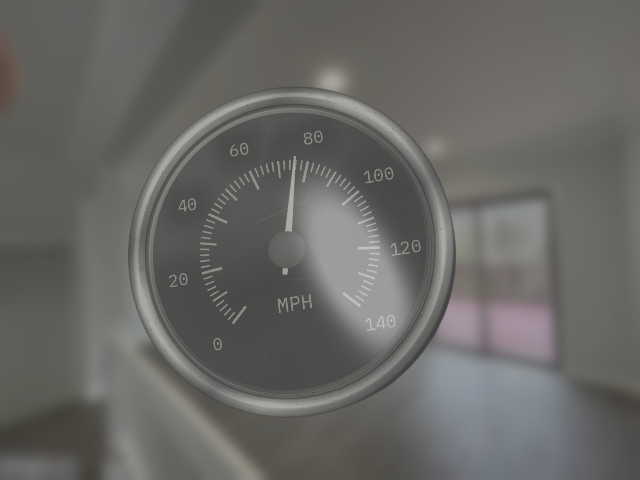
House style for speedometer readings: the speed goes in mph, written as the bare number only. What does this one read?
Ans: 76
